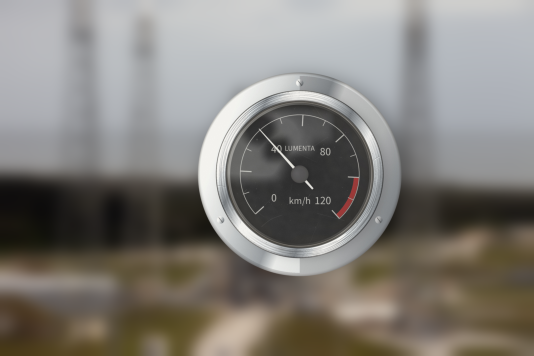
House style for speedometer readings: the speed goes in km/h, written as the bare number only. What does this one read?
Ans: 40
